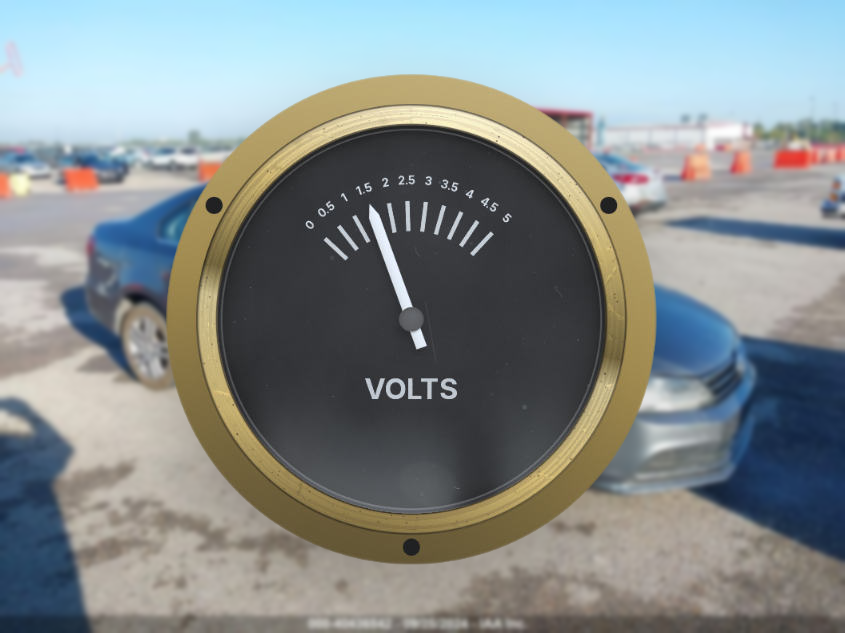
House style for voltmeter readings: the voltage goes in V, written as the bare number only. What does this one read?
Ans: 1.5
